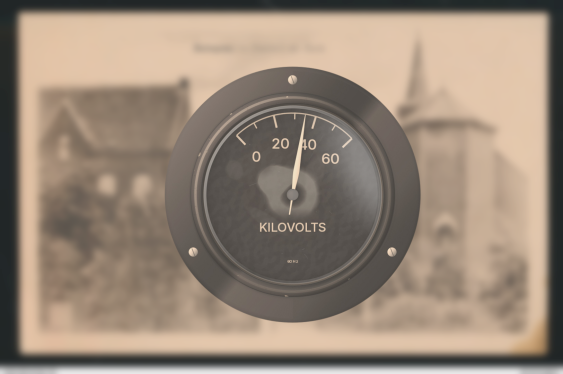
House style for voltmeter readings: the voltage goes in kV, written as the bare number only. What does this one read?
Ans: 35
